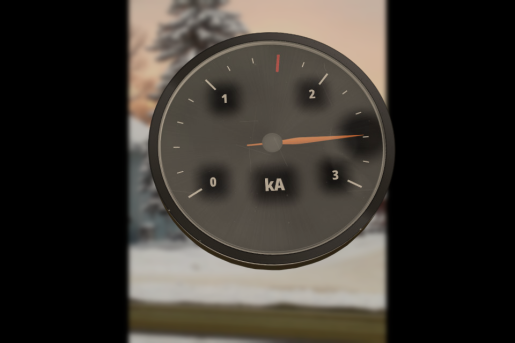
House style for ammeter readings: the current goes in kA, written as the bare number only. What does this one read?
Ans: 2.6
